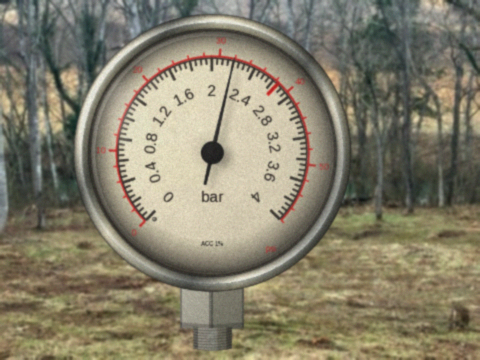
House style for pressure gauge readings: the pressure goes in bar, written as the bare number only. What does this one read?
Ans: 2.2
